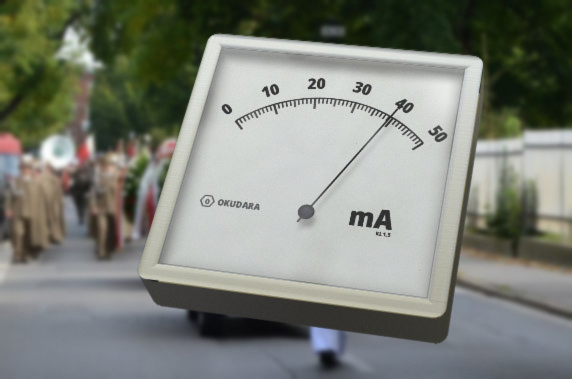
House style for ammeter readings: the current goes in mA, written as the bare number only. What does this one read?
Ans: 40
